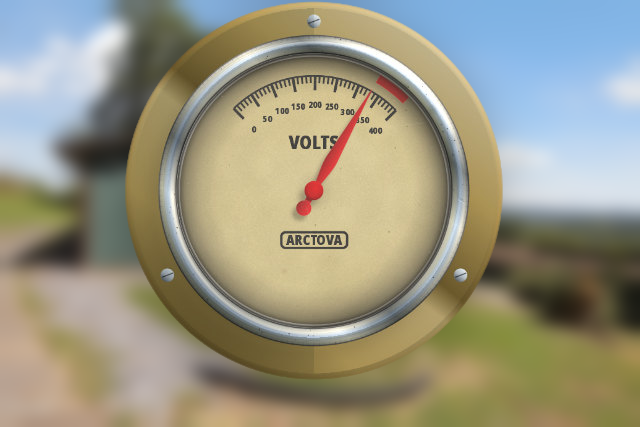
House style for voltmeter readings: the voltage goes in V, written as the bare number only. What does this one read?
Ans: 330
